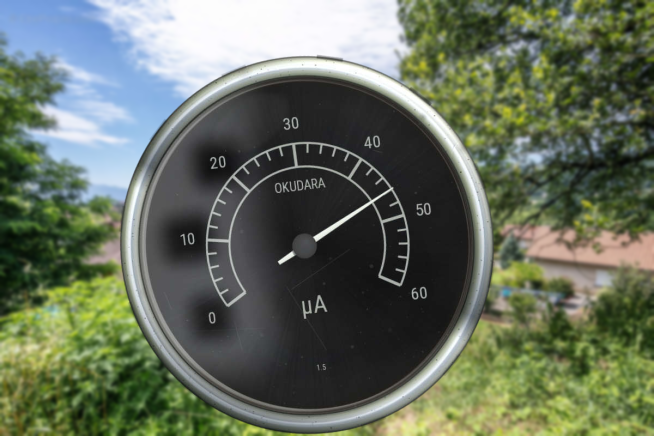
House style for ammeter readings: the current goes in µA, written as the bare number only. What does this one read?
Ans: 46
